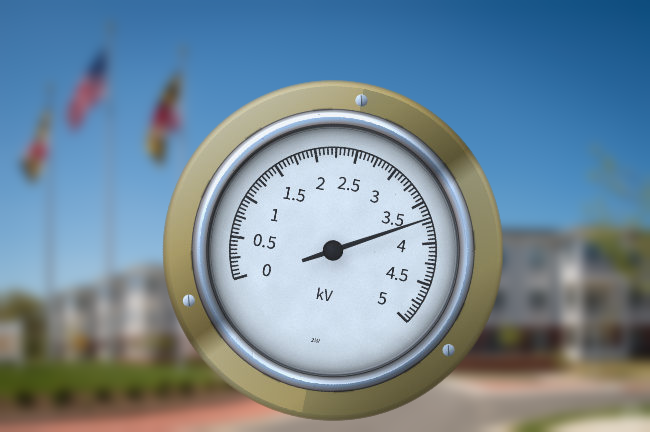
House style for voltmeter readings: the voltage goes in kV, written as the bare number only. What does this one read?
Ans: 3.7
